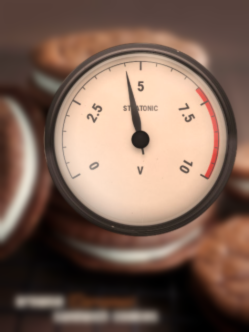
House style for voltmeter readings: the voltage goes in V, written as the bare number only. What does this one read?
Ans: 4.5
